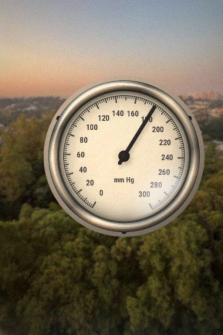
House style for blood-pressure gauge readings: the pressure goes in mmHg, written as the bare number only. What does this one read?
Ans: 180
